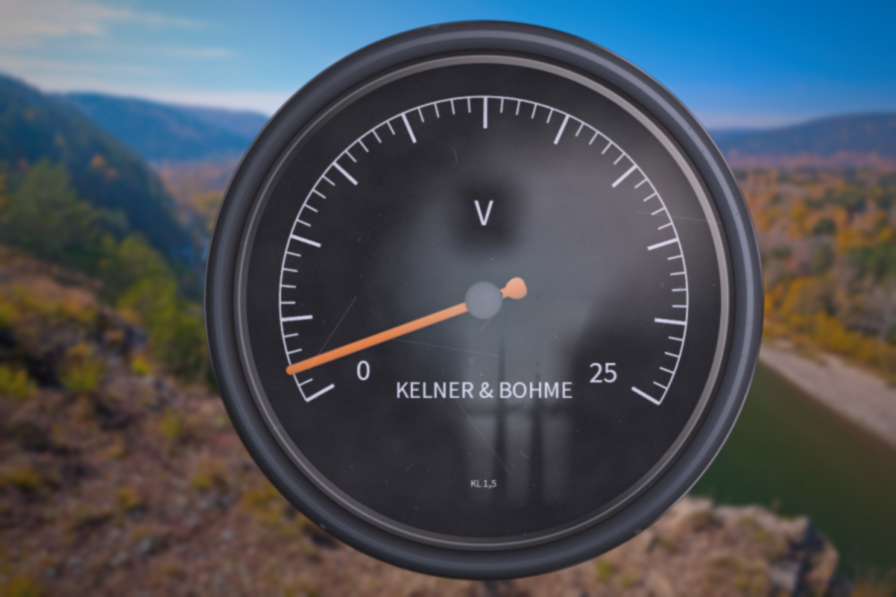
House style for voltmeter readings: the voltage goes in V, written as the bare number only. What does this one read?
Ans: 1
